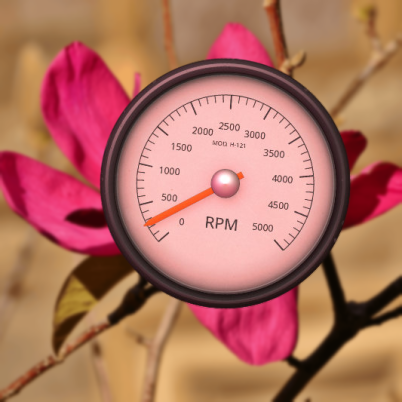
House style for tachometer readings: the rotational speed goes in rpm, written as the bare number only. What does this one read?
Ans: 250
